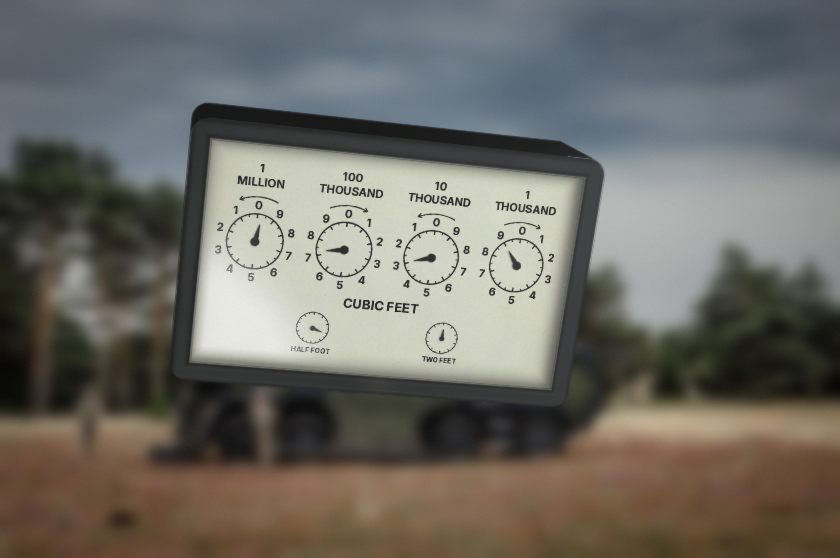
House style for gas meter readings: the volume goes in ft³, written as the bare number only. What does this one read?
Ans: 972900
